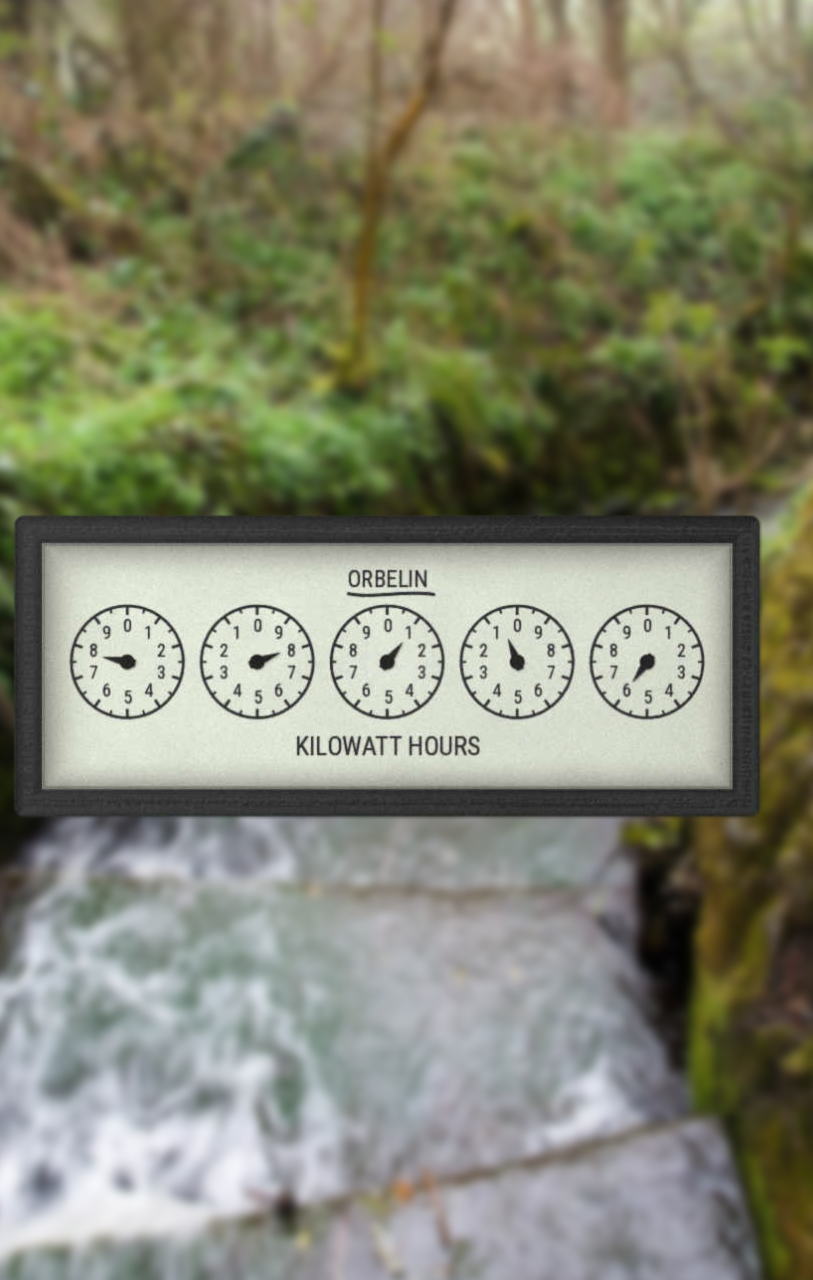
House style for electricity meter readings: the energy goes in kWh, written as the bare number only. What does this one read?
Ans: 78106
